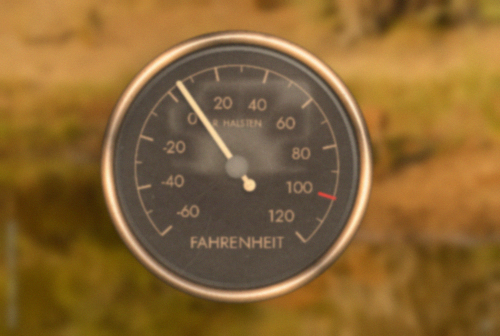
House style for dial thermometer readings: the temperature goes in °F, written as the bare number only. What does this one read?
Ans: 5
